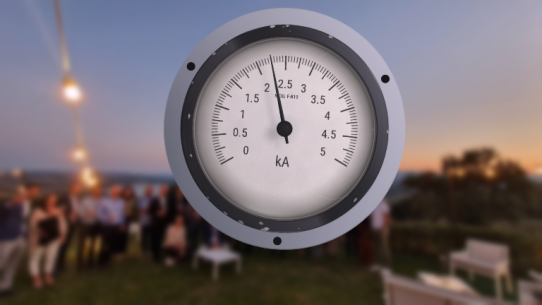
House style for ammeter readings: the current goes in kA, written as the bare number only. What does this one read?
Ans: 2.25
